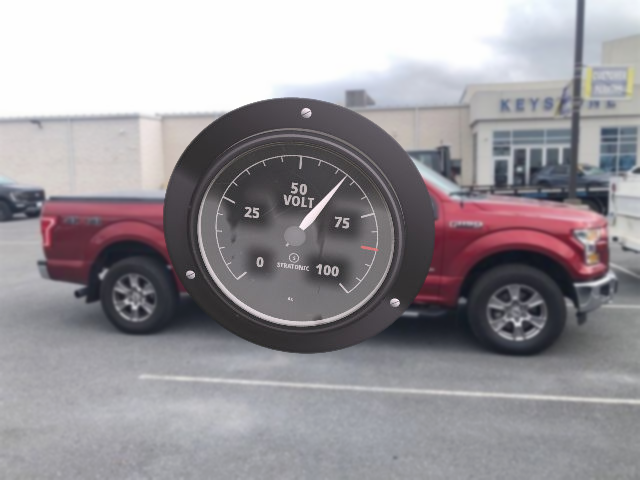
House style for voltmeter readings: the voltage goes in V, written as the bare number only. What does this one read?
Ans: 62.5
